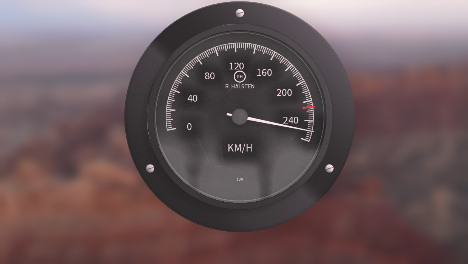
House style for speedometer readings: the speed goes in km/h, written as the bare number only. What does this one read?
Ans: 250
